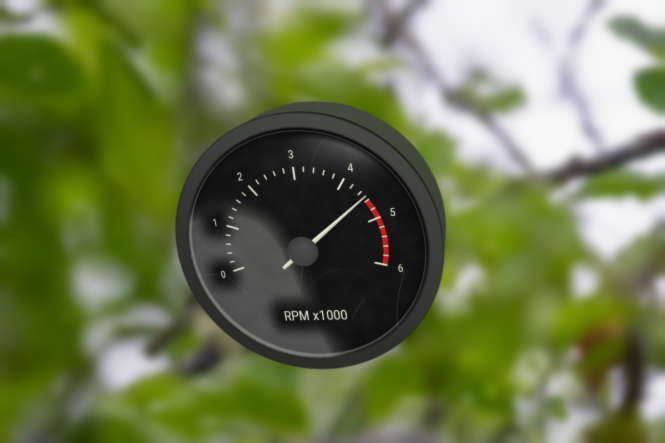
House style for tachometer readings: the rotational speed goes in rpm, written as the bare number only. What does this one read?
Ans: 4500
